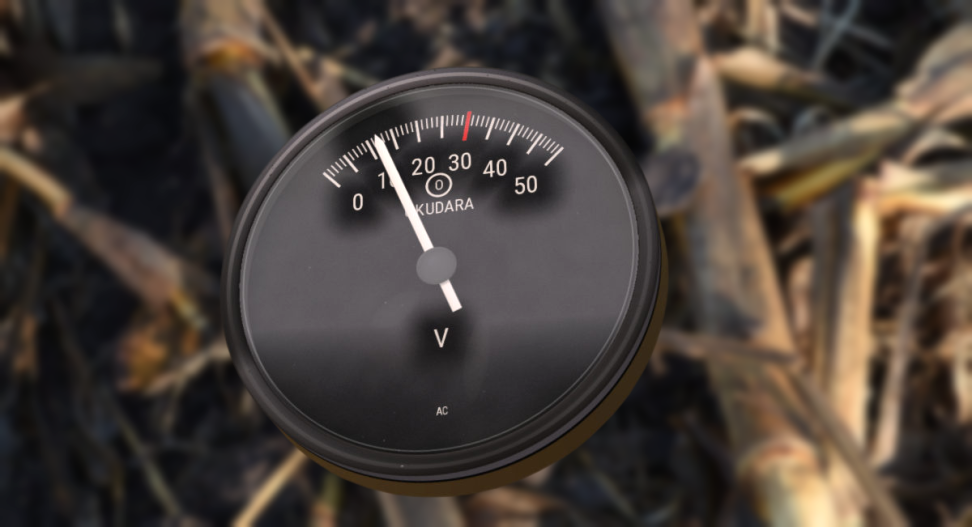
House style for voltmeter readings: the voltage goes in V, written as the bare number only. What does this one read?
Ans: 12
